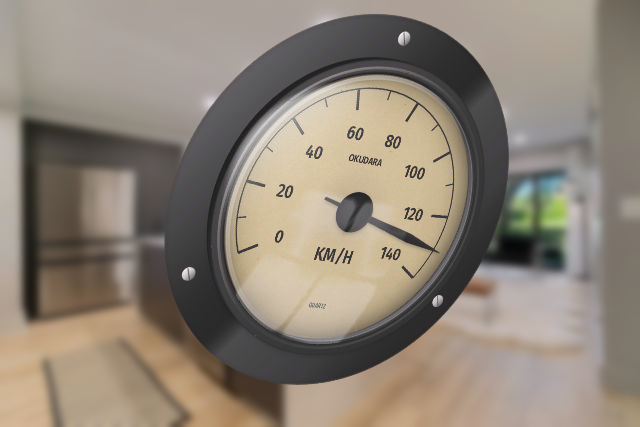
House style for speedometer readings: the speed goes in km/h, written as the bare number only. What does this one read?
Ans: 130
